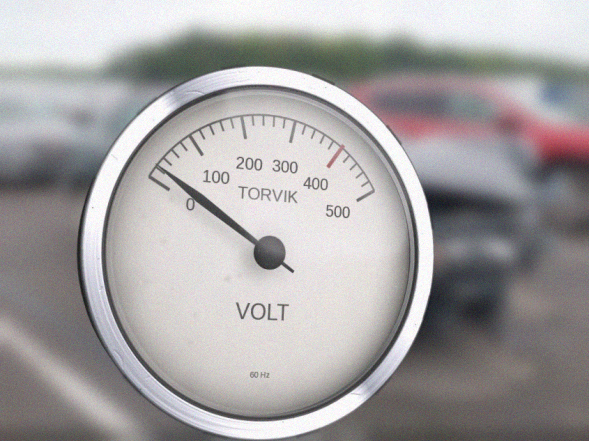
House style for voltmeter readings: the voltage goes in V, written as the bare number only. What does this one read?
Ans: 20
